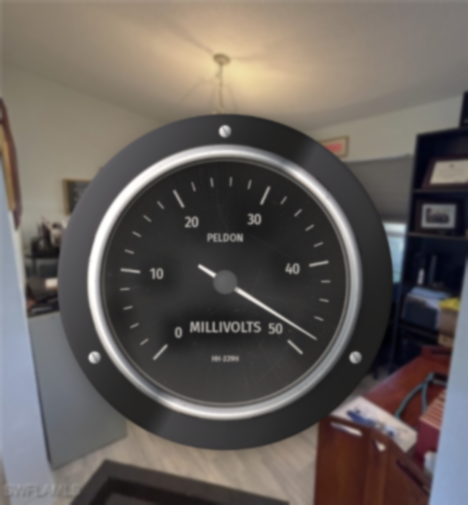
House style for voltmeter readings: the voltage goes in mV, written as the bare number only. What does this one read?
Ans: 48
